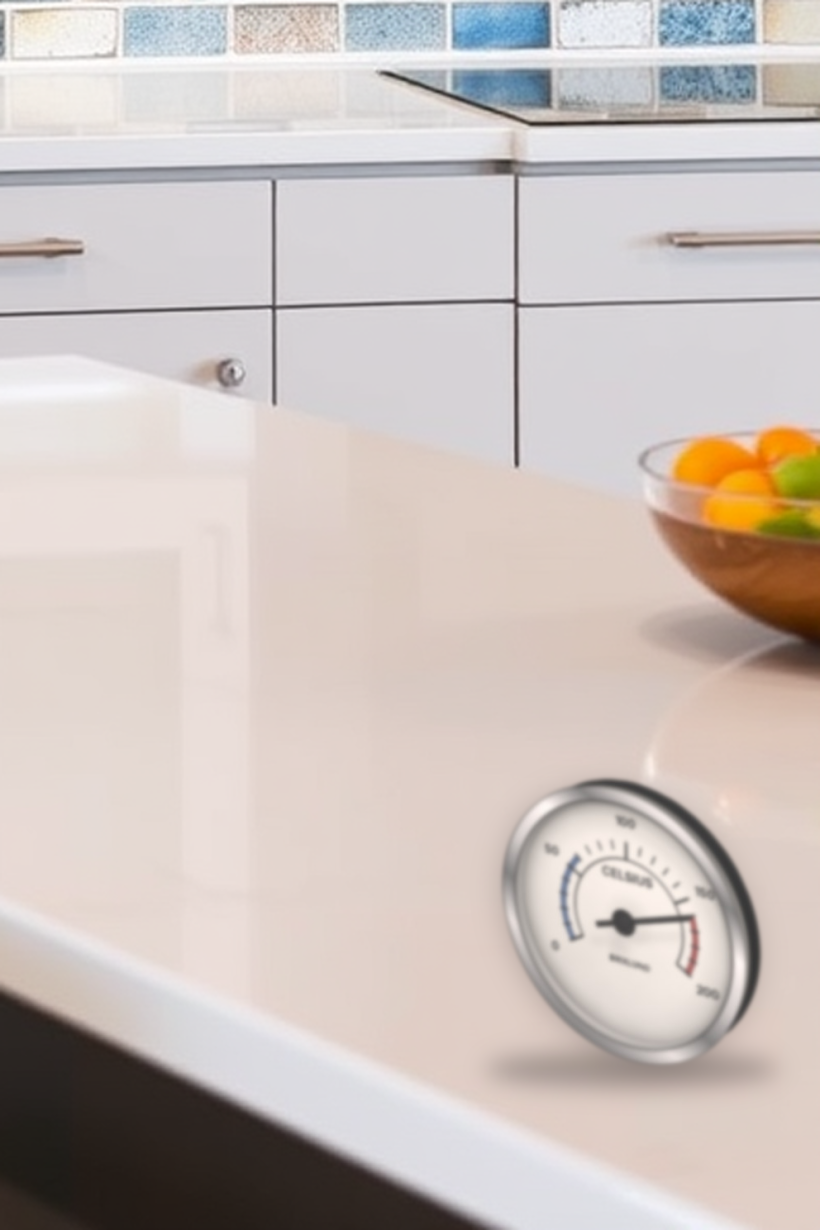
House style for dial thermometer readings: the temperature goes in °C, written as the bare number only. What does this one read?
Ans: 160
